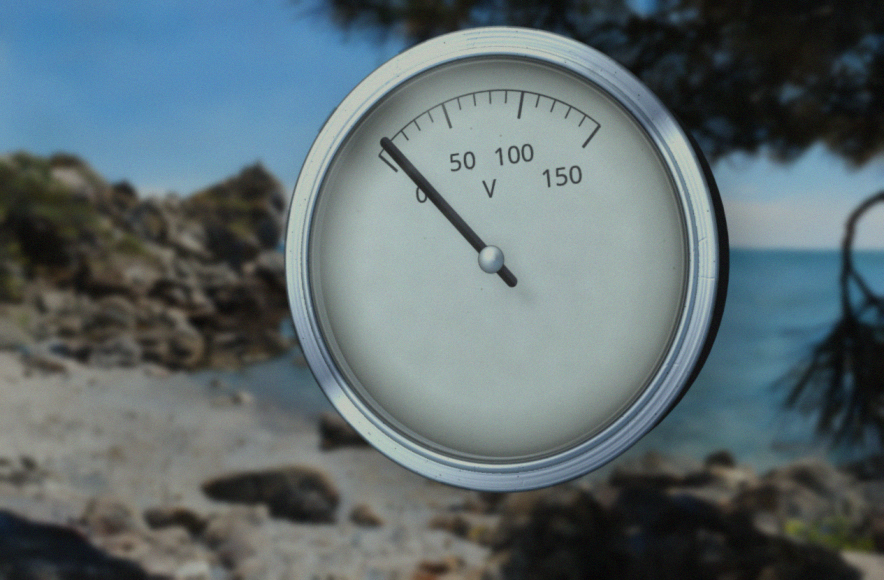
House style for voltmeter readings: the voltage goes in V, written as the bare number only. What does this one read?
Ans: 10
